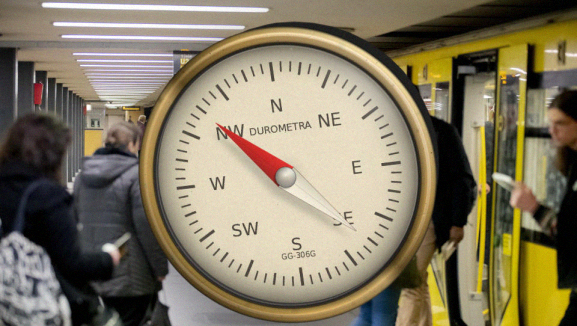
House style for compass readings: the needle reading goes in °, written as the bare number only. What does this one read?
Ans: 315
